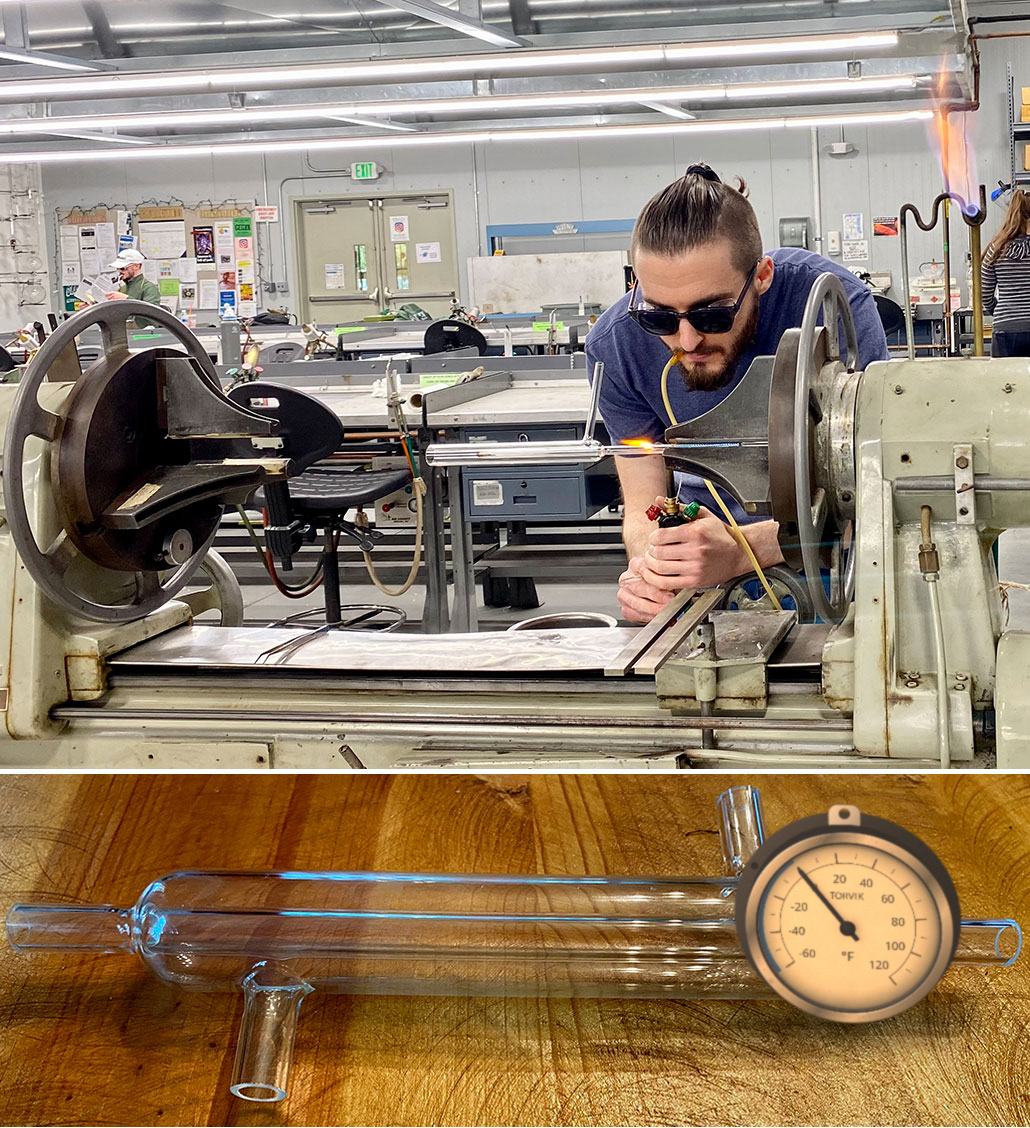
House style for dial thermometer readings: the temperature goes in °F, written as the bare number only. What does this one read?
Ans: 0
